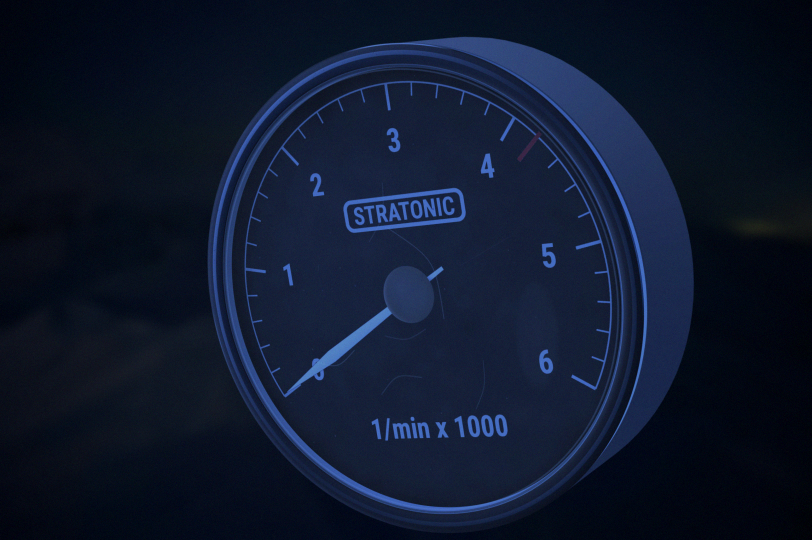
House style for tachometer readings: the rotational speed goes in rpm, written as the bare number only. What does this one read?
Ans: 0
